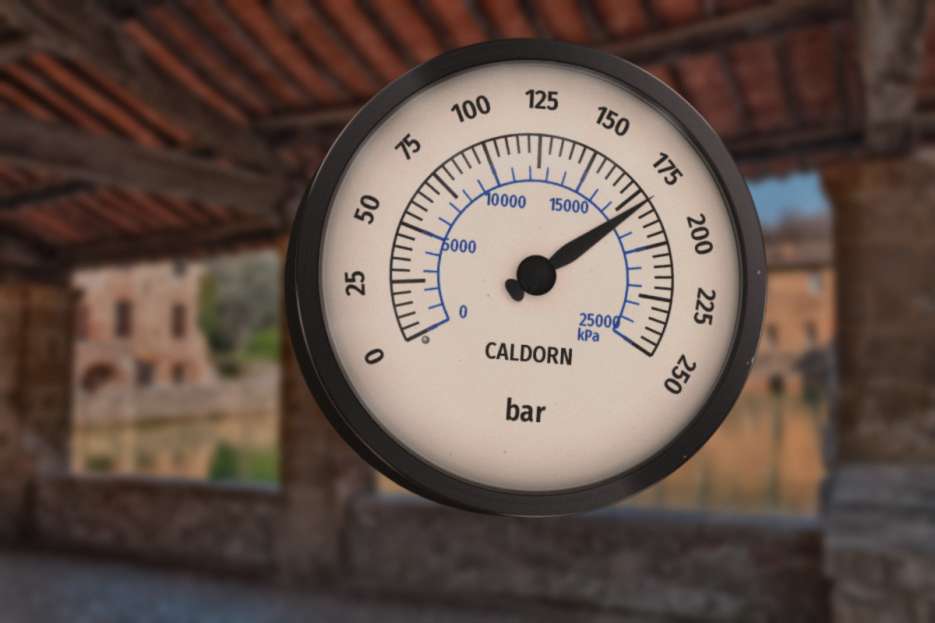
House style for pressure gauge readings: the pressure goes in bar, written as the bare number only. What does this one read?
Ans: 180
